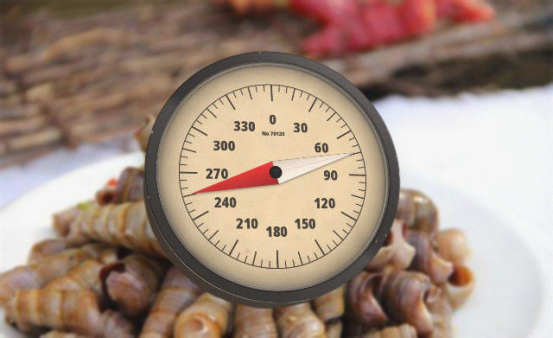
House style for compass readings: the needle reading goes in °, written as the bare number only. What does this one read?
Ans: 255
